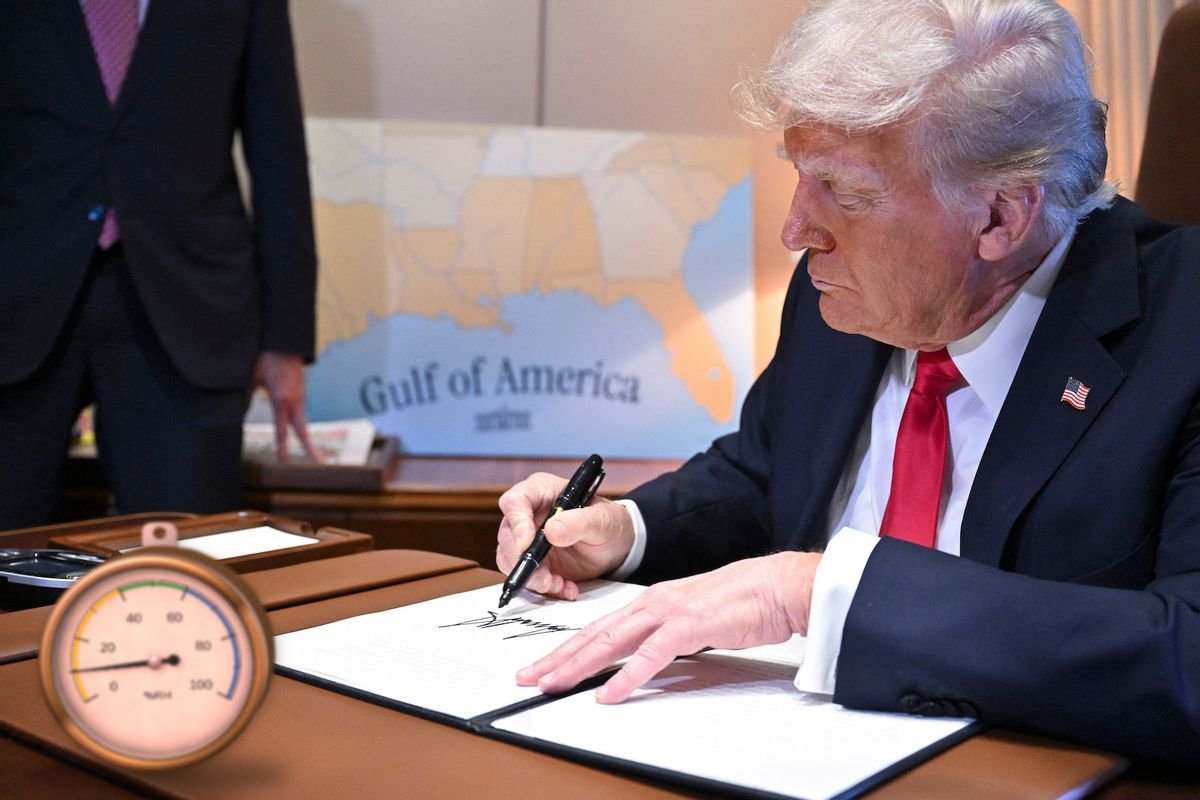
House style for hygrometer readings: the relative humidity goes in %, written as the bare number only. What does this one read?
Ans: 10
